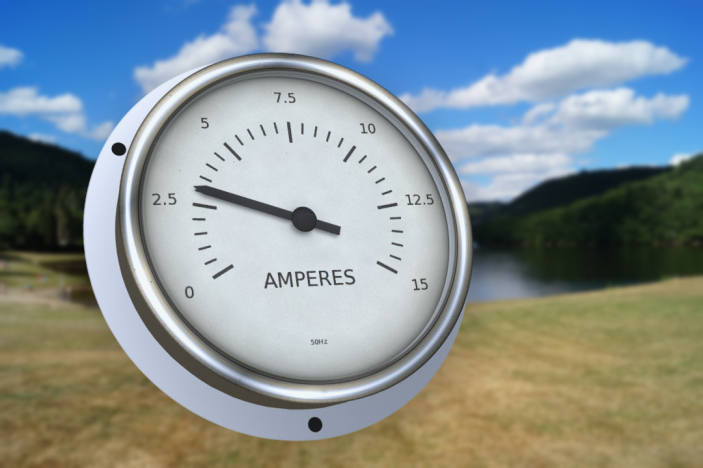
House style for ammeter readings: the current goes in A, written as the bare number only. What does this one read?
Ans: 3
